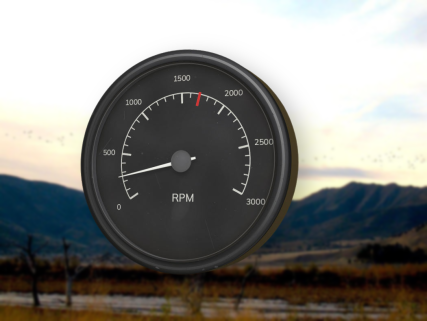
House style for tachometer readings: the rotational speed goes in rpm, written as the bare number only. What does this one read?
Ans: 250
